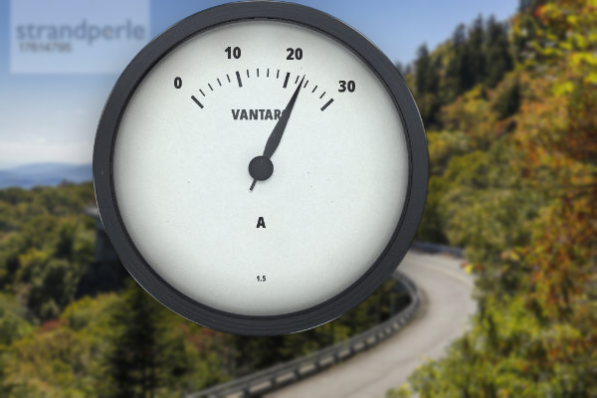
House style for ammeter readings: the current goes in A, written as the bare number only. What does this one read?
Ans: 23
